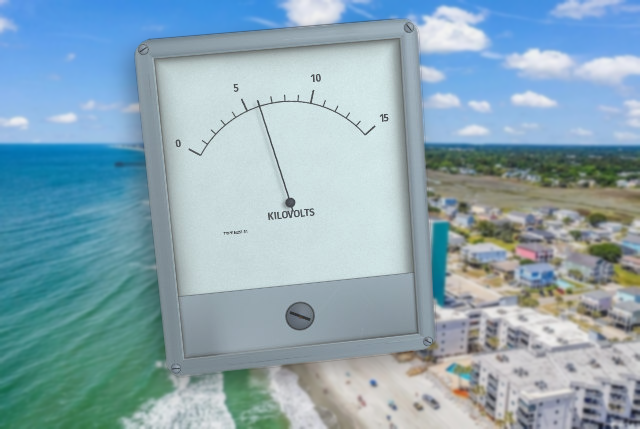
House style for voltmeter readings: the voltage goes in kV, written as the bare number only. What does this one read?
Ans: 6
